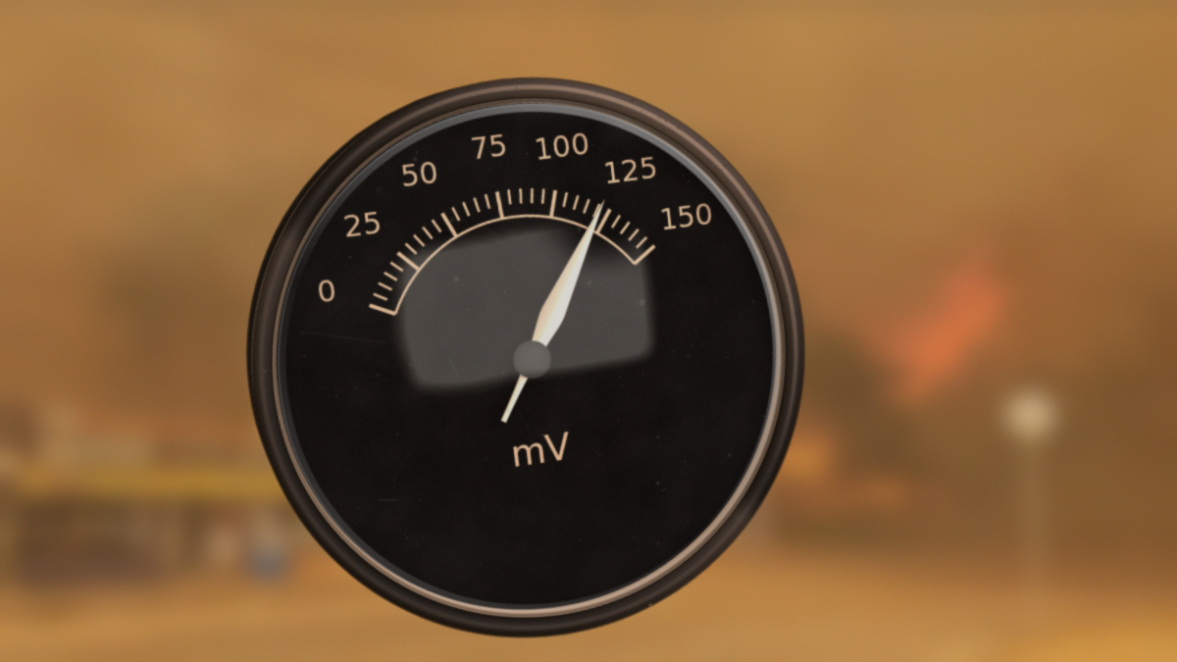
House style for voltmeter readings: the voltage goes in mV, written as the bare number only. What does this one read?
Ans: 120
